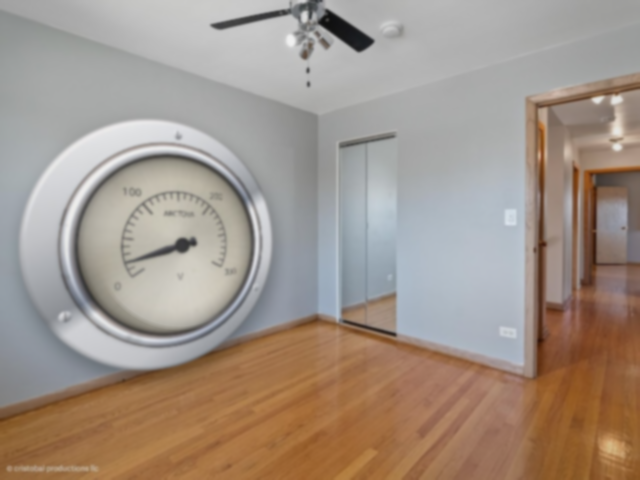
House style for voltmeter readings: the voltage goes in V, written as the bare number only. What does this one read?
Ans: 20
